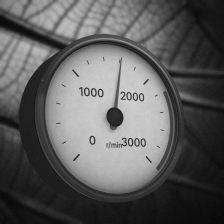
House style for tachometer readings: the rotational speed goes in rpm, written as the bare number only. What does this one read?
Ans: 1600
